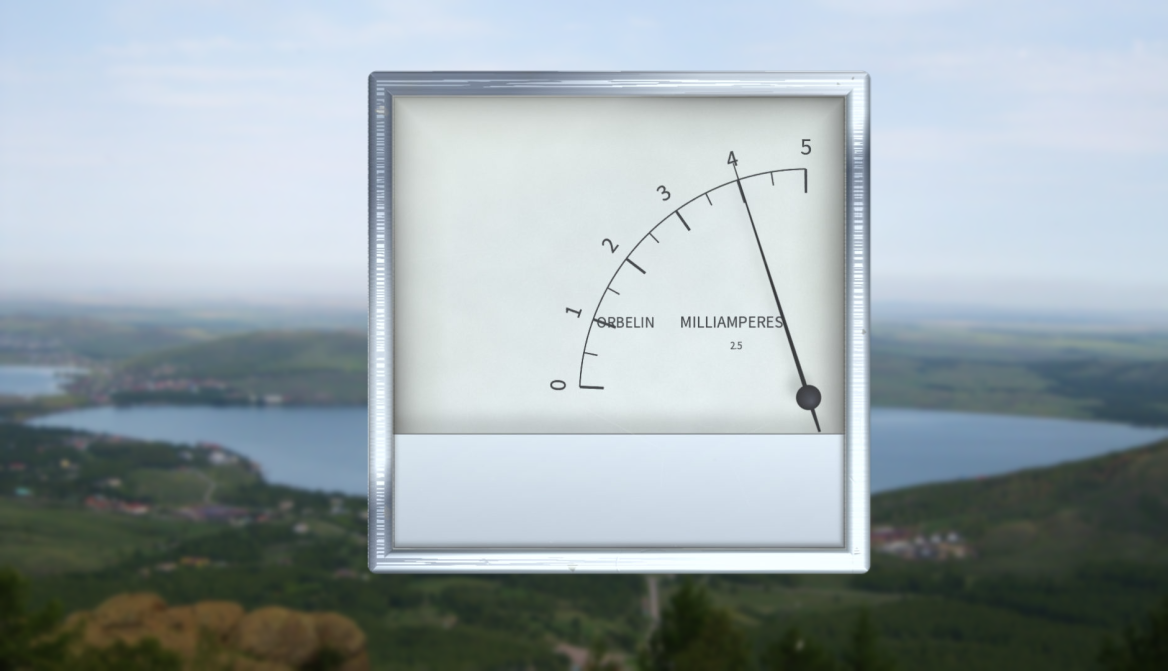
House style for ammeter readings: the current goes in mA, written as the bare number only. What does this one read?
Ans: 4
